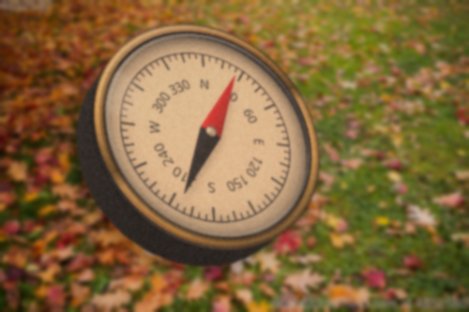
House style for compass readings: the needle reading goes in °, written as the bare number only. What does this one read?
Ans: 25
